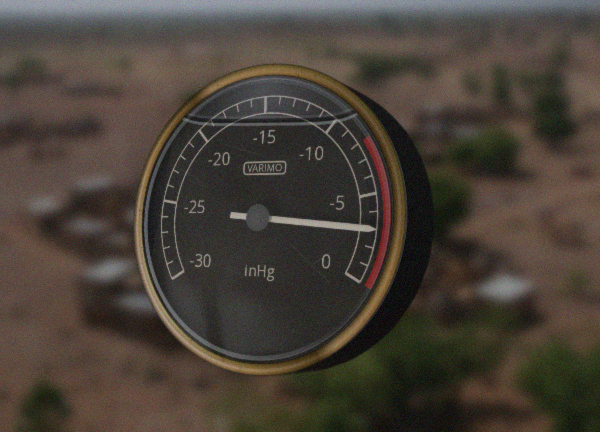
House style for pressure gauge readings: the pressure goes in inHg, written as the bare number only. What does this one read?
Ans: -3
